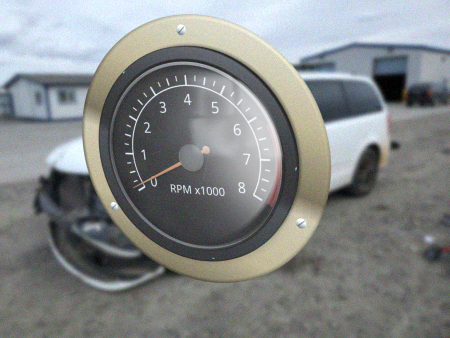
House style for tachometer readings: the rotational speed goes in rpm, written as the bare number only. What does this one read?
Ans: 125
